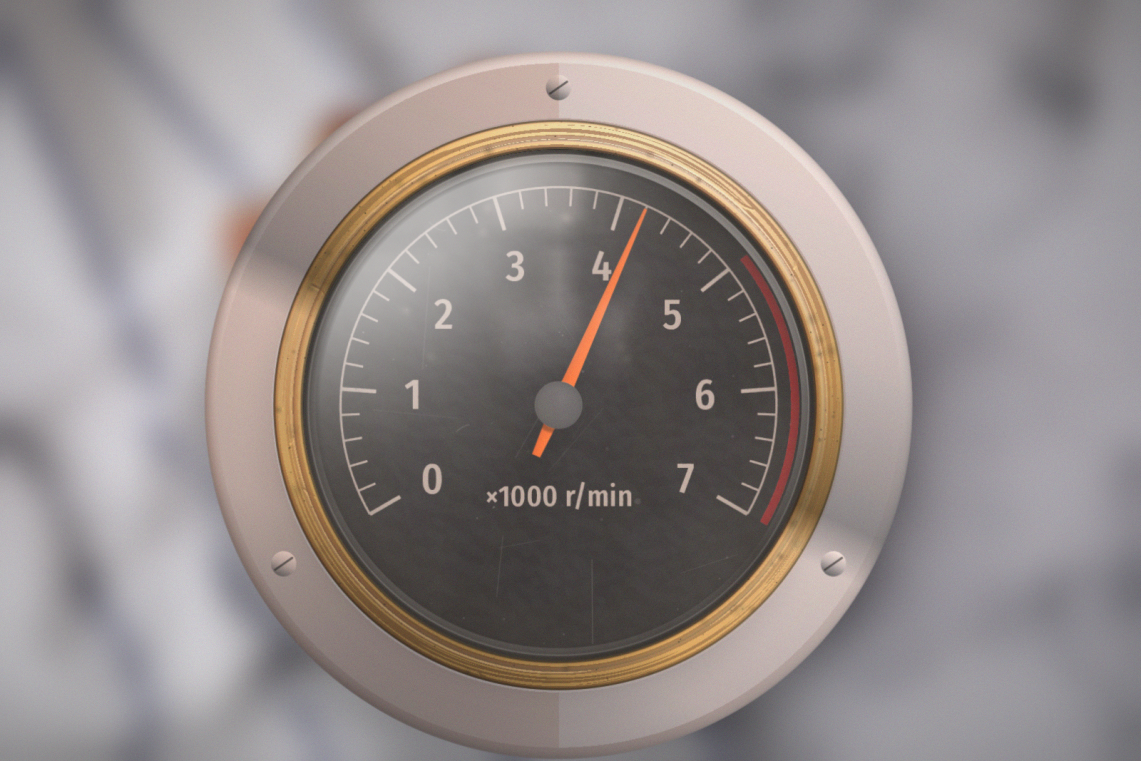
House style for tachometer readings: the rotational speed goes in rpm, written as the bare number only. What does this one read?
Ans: 4200
